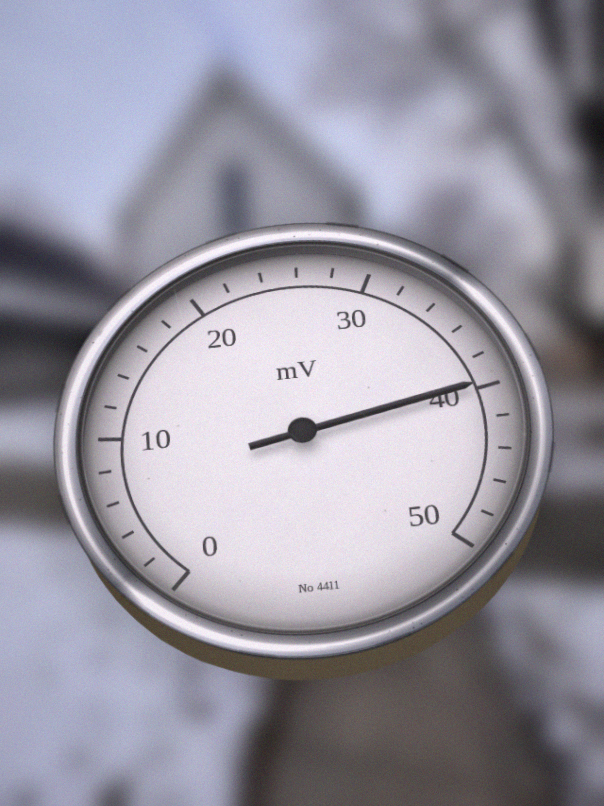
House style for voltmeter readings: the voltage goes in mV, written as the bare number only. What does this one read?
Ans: 40
